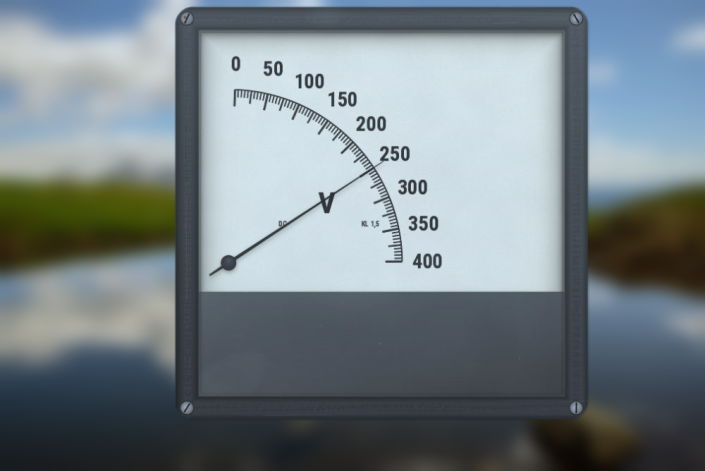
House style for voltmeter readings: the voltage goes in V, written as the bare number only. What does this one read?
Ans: 250
